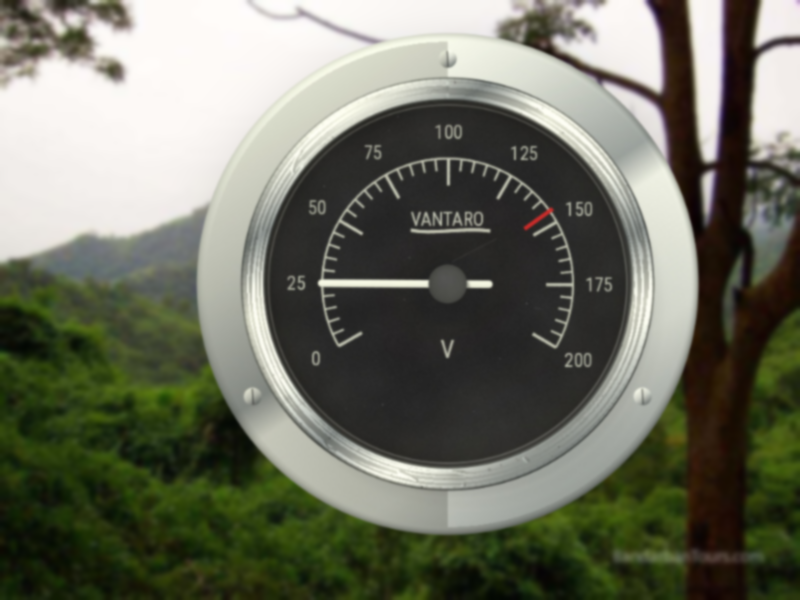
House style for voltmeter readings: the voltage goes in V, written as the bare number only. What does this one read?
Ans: 25
